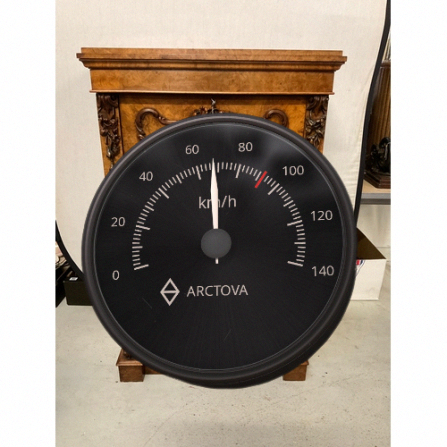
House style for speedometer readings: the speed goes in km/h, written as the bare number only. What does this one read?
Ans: 68
